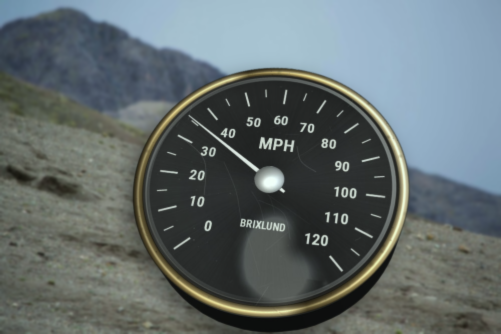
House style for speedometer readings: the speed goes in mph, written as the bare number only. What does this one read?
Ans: 35
